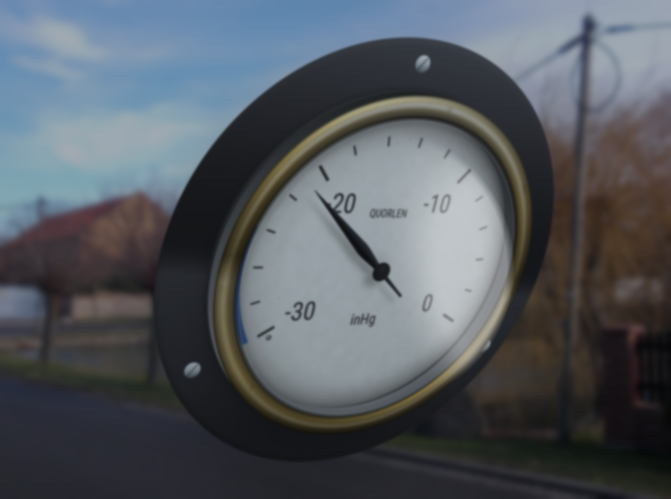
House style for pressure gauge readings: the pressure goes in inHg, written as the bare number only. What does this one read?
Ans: -21
